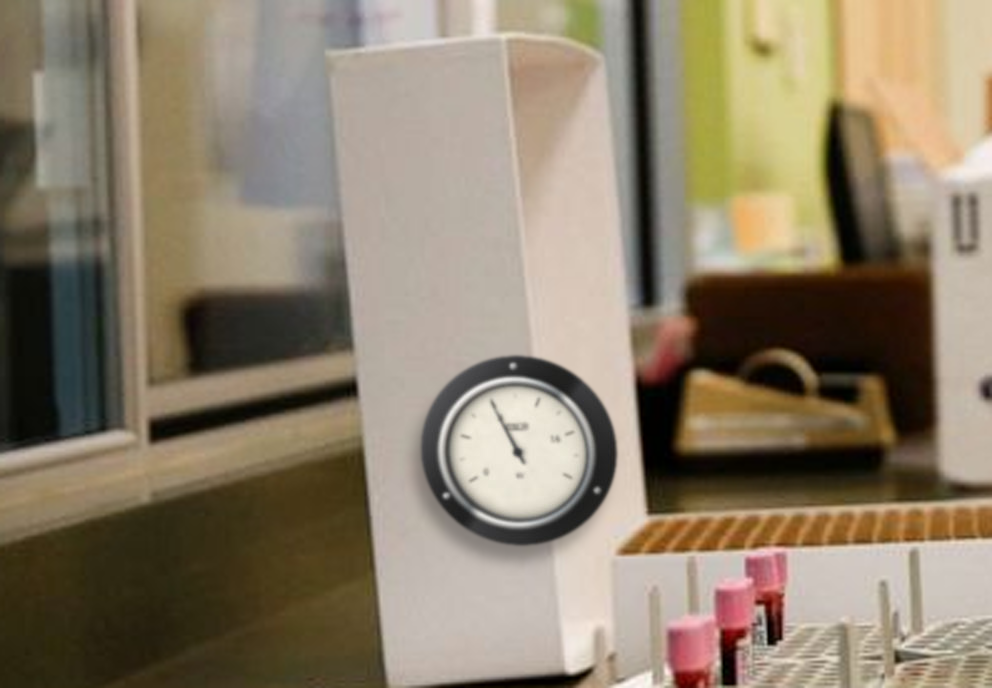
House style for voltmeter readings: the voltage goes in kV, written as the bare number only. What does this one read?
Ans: 8
